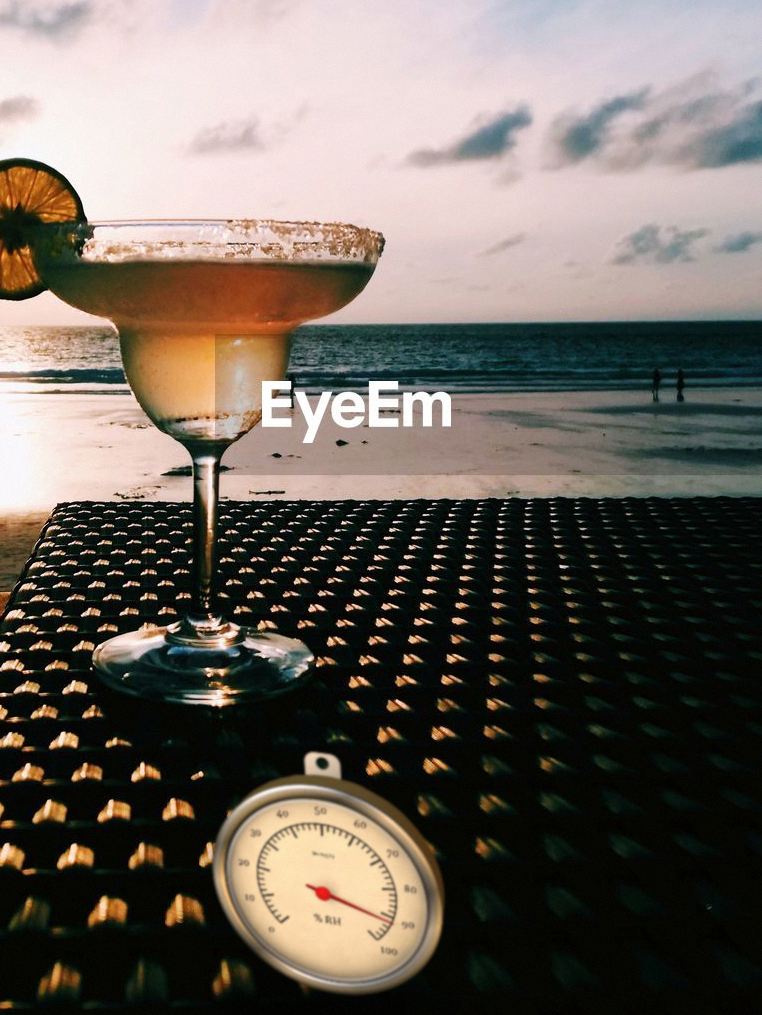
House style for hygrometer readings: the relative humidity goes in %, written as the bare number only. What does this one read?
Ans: 90
